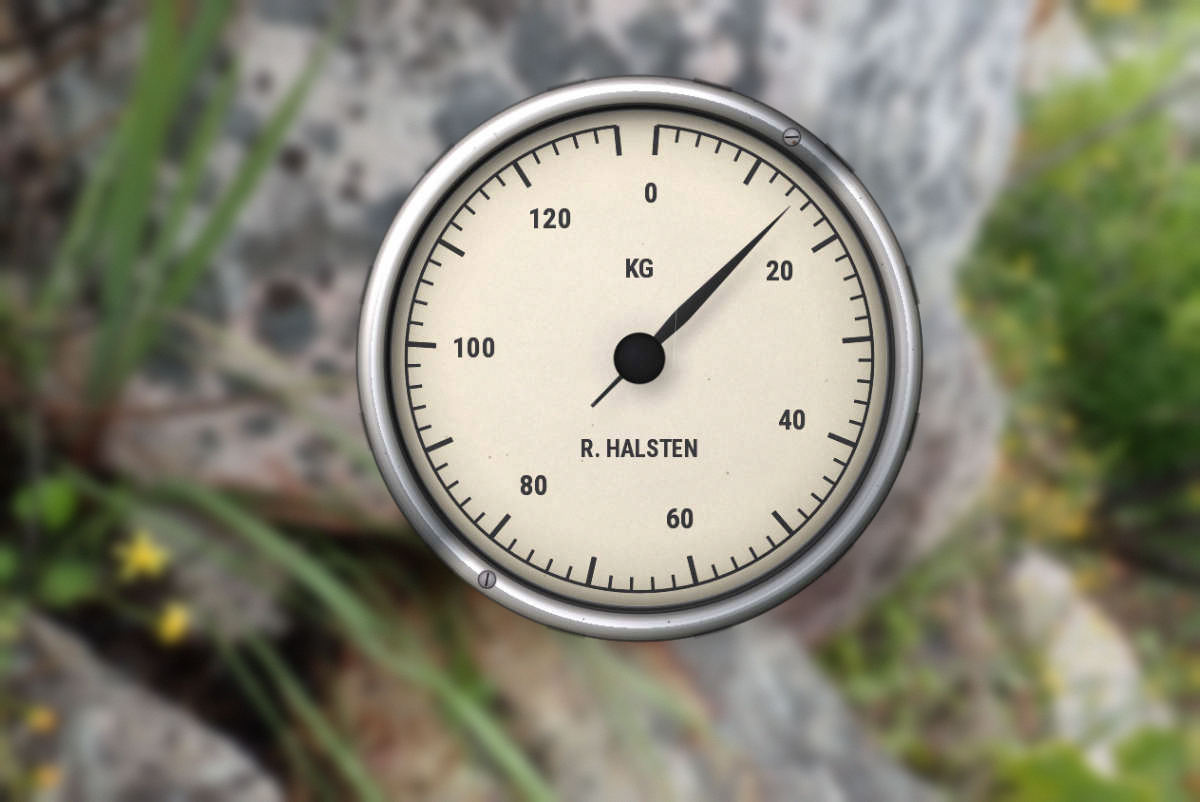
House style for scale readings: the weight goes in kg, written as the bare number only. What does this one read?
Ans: 15
